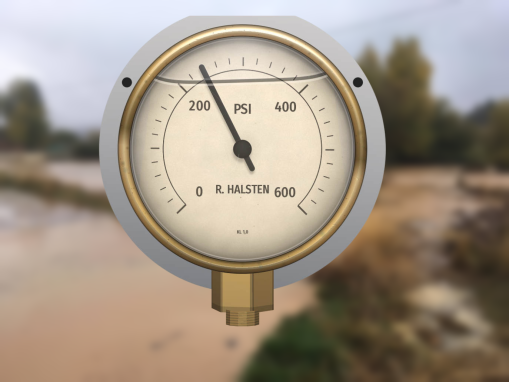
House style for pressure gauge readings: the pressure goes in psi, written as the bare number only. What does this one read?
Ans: 240
